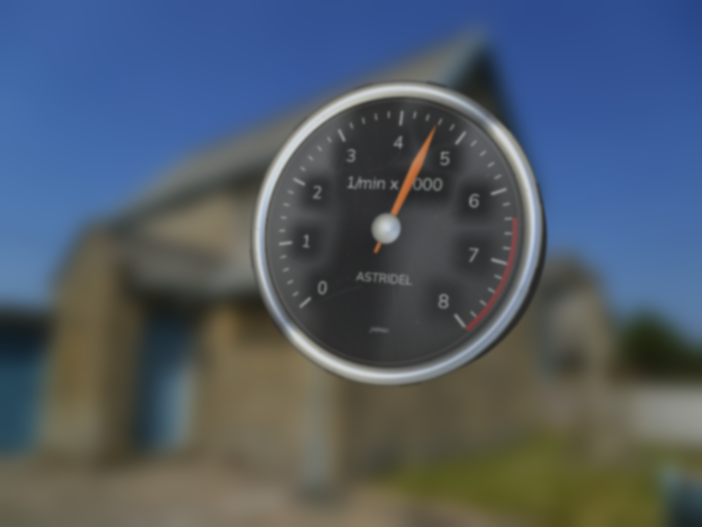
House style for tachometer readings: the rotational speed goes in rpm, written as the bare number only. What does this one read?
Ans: 4600
